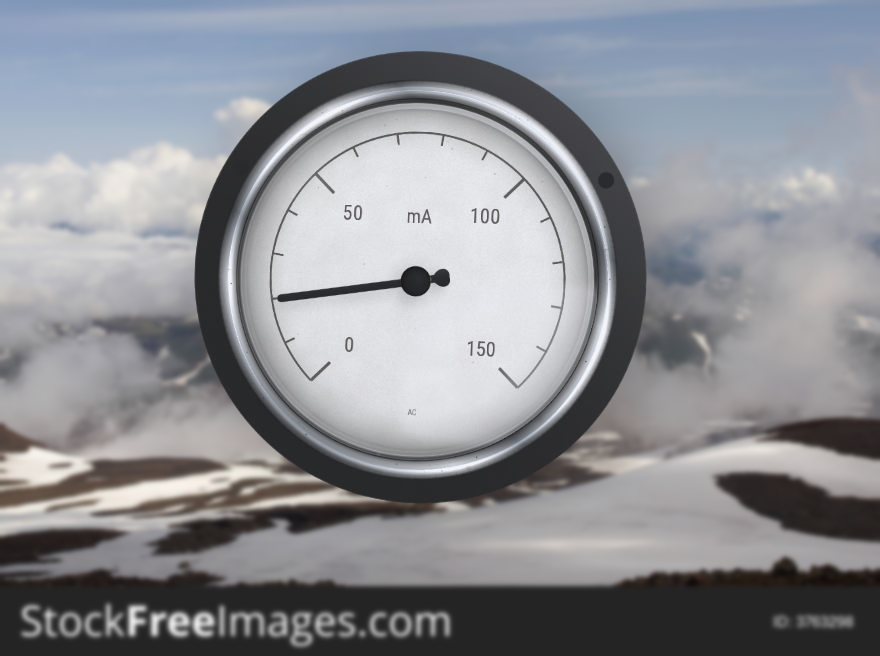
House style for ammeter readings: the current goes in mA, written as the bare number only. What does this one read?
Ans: 20
